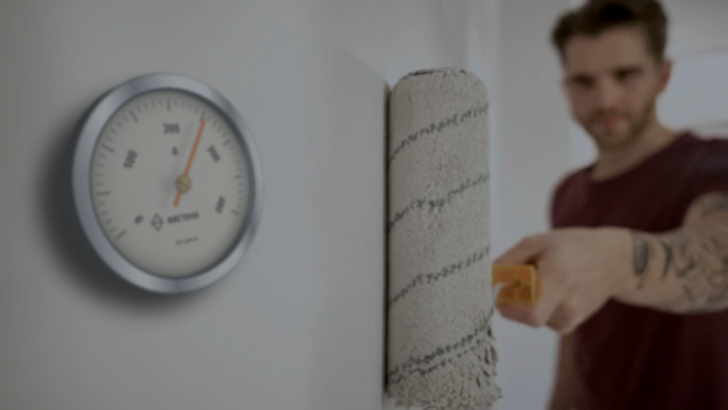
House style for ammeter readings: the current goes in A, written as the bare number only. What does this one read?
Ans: 250
